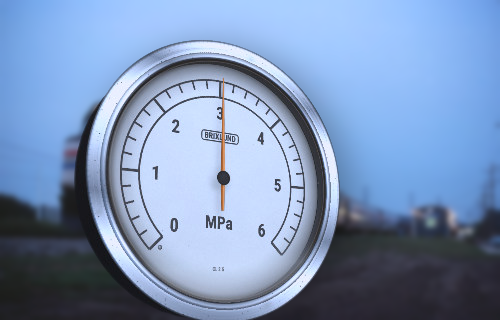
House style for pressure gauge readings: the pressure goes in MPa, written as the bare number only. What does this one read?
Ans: 3
